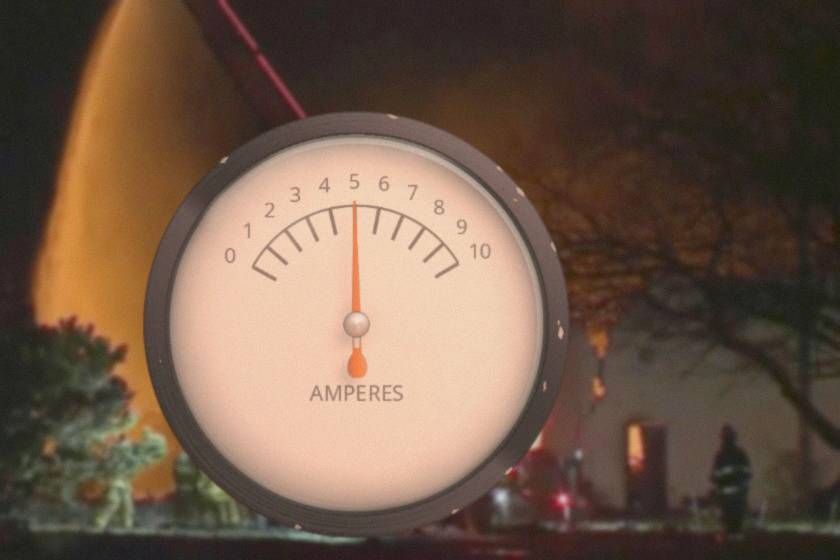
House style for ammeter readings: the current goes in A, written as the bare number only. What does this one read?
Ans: 5
